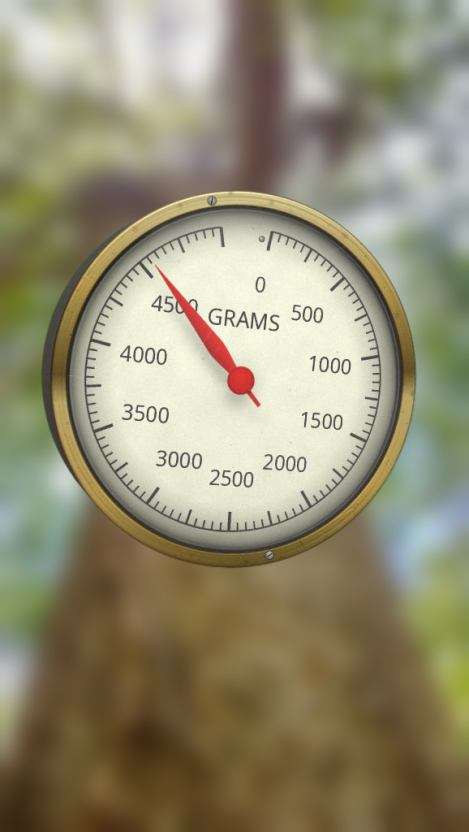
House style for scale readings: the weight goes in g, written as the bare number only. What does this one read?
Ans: 4550
